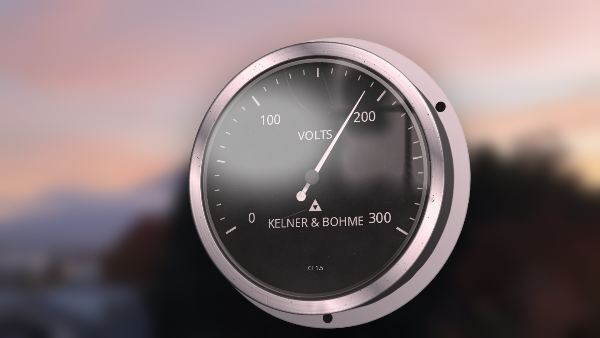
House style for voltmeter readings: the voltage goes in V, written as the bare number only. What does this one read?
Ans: 190
